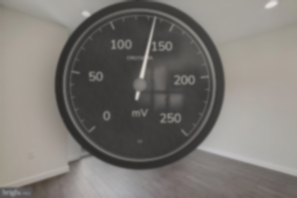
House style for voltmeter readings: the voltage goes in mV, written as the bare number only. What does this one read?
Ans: 135
